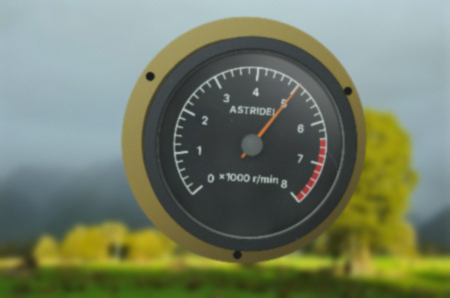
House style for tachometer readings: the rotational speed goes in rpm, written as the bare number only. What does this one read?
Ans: 5000
